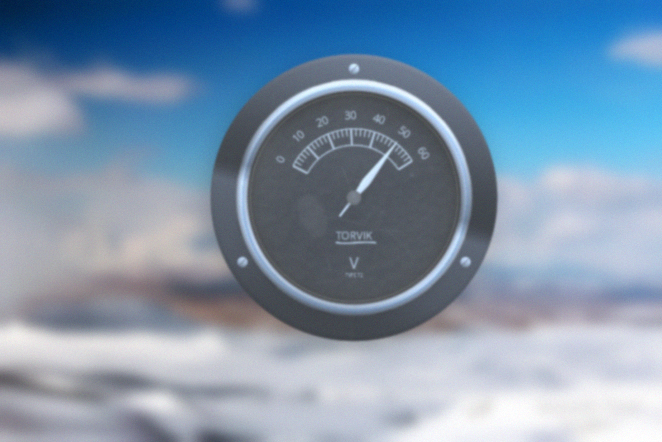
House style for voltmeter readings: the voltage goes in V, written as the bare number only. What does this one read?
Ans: 50
